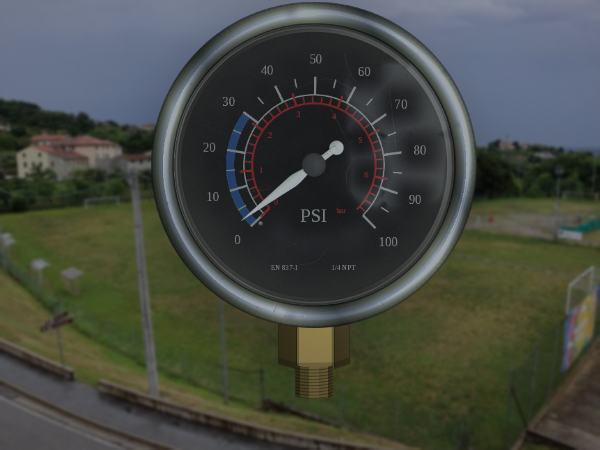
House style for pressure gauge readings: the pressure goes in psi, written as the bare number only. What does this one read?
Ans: 2.5
